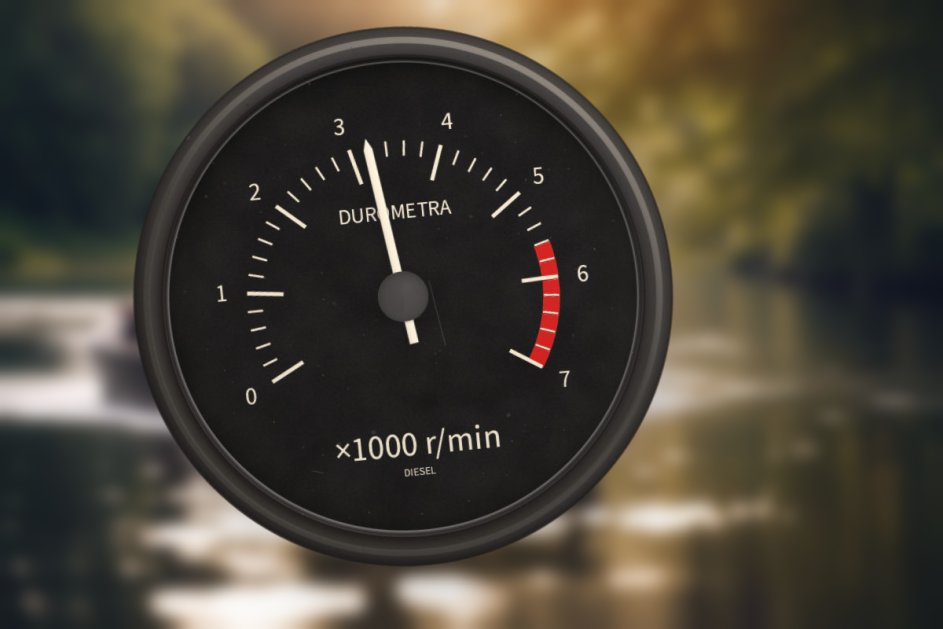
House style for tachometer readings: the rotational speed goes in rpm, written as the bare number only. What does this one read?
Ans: 3200
